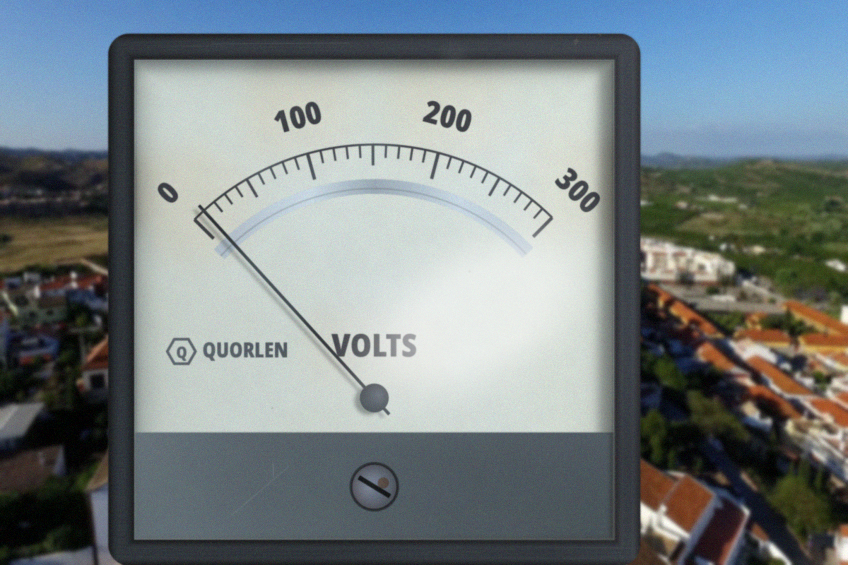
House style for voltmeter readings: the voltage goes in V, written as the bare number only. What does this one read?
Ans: 10
